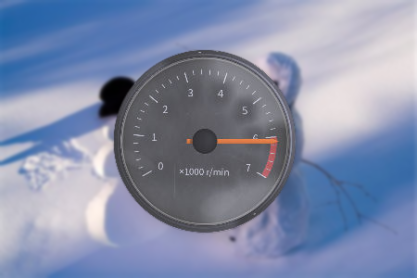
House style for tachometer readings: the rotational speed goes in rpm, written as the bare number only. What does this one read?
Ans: 6100
